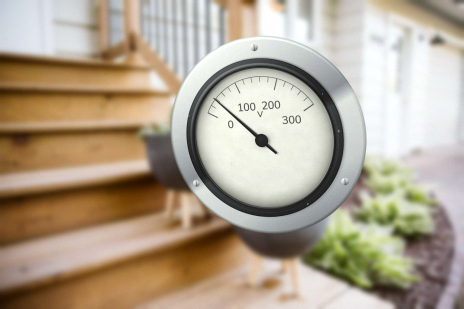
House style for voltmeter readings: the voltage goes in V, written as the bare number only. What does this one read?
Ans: 40
